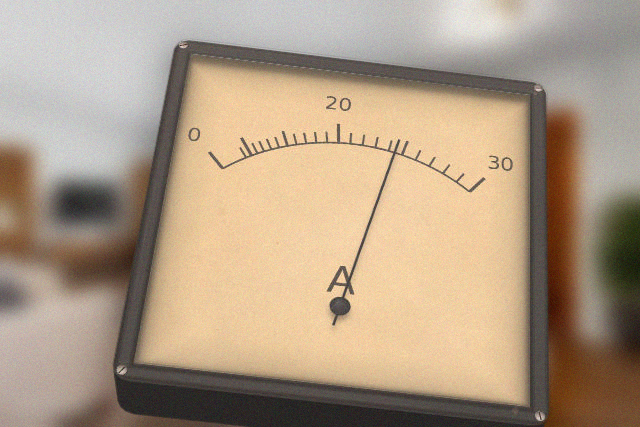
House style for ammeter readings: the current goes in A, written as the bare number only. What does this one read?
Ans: 24.5
